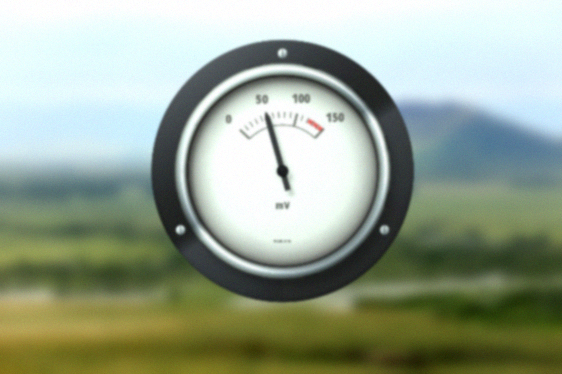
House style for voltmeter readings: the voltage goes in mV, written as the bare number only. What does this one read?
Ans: 50
